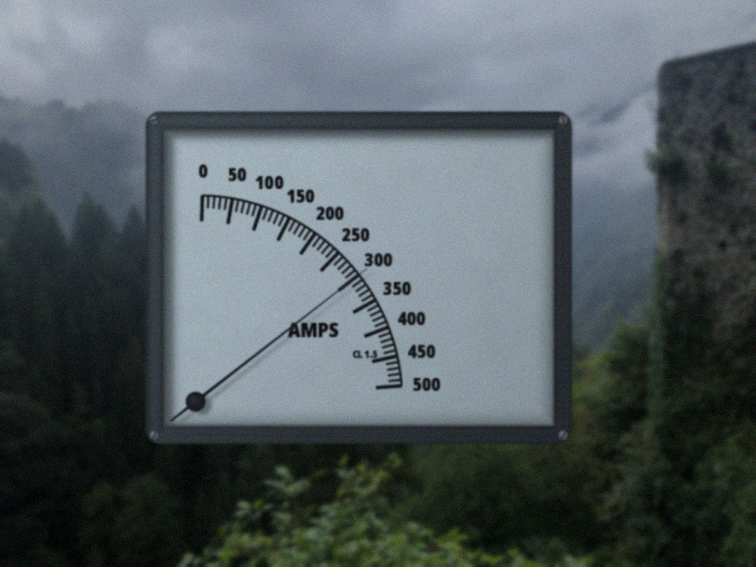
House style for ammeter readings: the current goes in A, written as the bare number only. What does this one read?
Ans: 300
